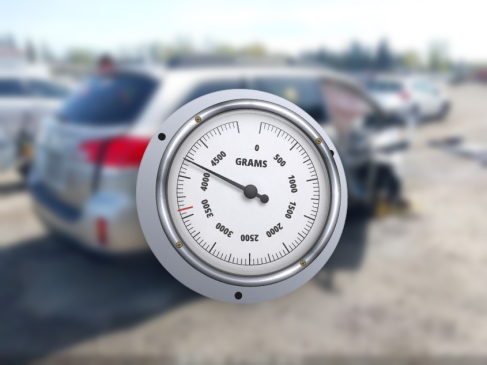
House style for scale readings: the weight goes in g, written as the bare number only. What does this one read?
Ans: 4200
